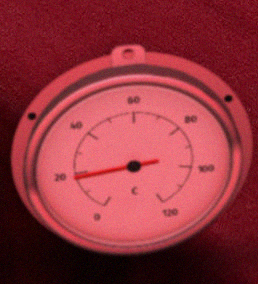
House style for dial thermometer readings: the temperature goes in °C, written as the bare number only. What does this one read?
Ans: 20
